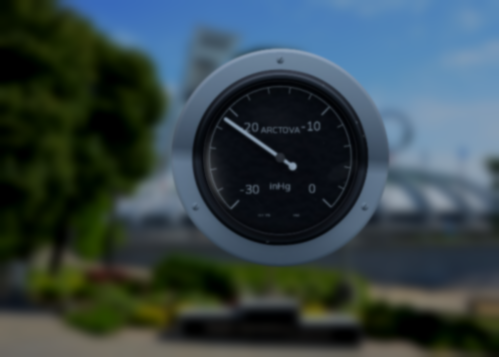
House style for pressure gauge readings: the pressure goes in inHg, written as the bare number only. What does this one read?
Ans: -21
